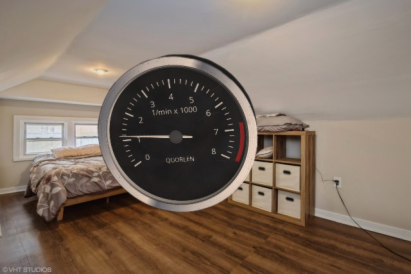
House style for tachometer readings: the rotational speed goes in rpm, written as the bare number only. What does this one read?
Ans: 1200
